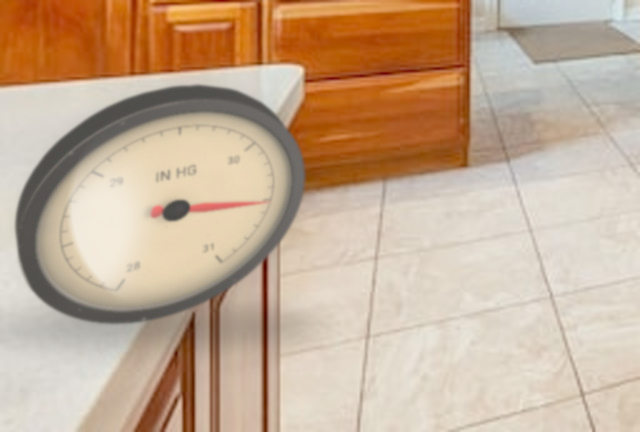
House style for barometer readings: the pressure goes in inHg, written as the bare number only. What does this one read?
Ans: 30.5
